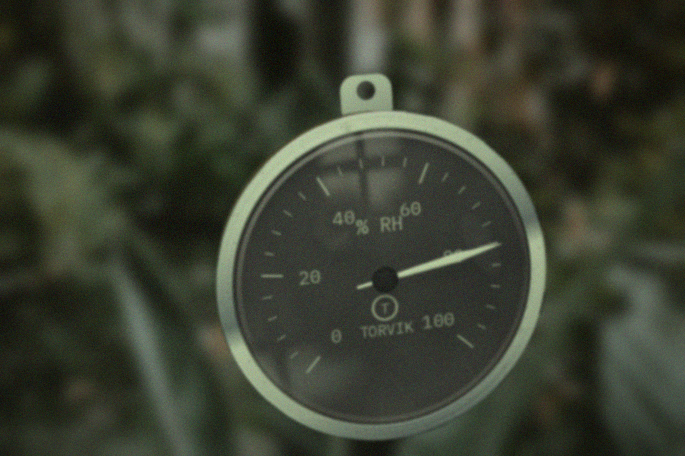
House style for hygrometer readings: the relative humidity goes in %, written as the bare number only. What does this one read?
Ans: 80
